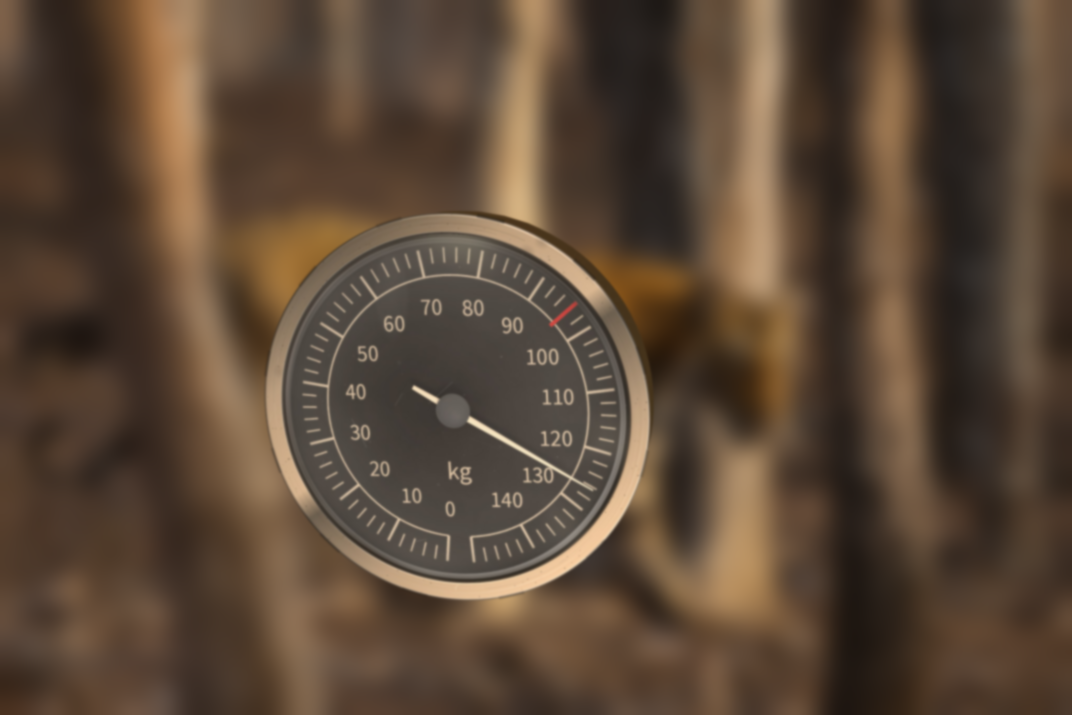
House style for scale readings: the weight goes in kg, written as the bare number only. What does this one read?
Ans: 126
